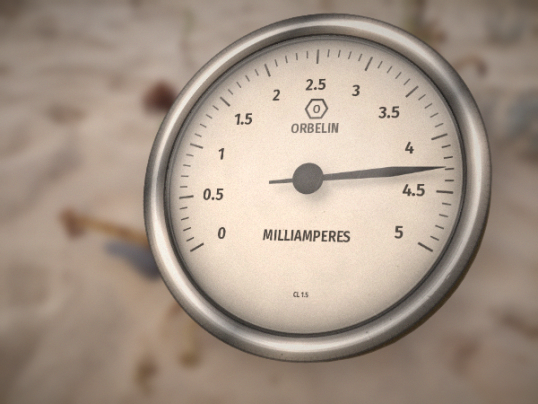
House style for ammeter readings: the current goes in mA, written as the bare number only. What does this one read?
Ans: 4.3
